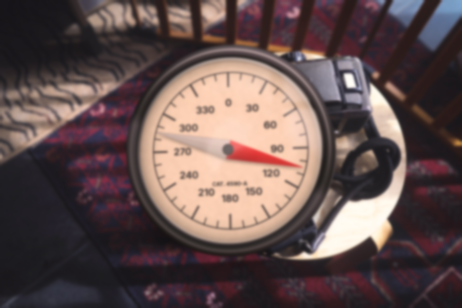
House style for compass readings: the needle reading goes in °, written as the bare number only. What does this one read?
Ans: 105
